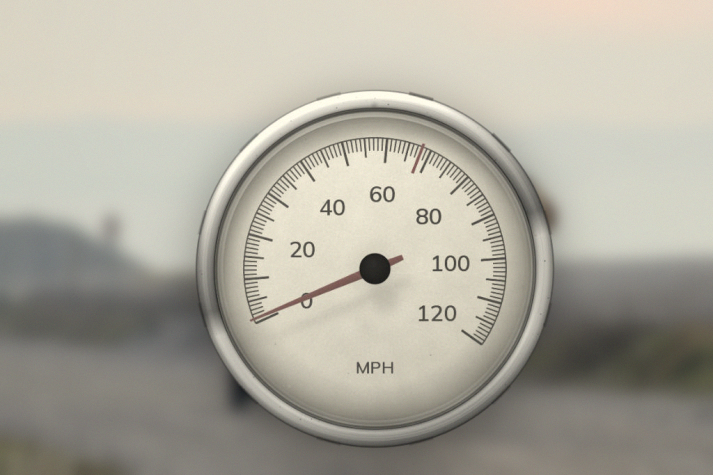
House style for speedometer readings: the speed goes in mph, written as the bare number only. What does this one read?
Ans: 1
